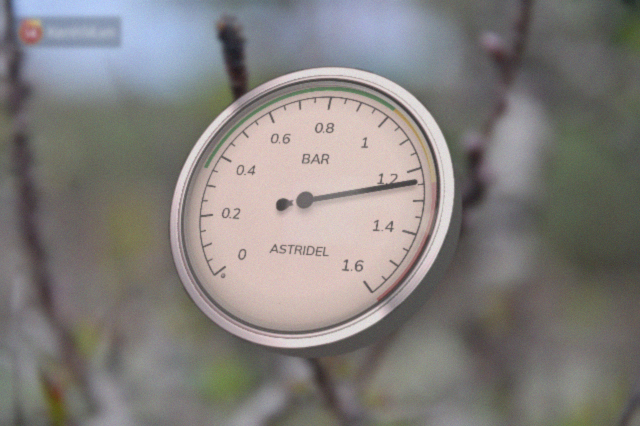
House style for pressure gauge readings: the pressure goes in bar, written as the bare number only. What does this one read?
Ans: 1.25
